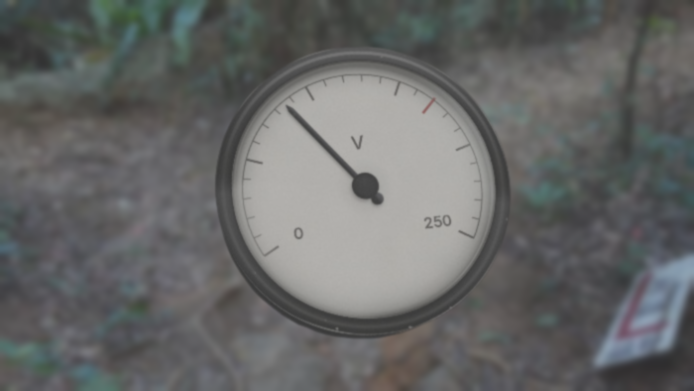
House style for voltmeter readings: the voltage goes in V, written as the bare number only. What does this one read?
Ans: 85
